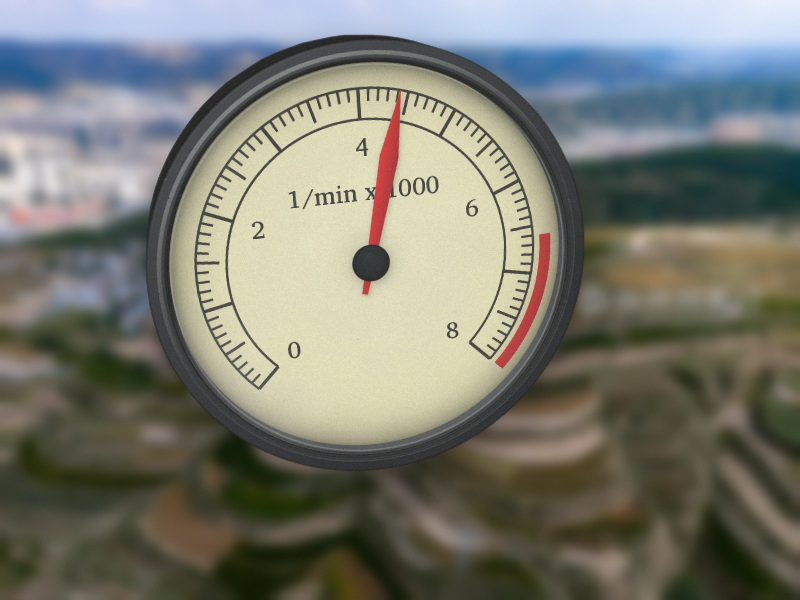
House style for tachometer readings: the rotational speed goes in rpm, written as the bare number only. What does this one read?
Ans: 4400
